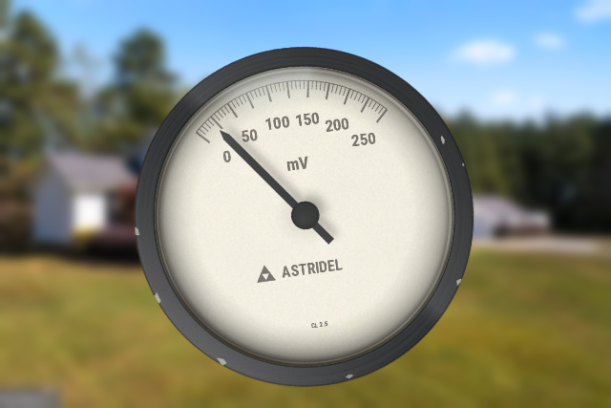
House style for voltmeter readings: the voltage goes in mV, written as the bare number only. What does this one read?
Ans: 20
